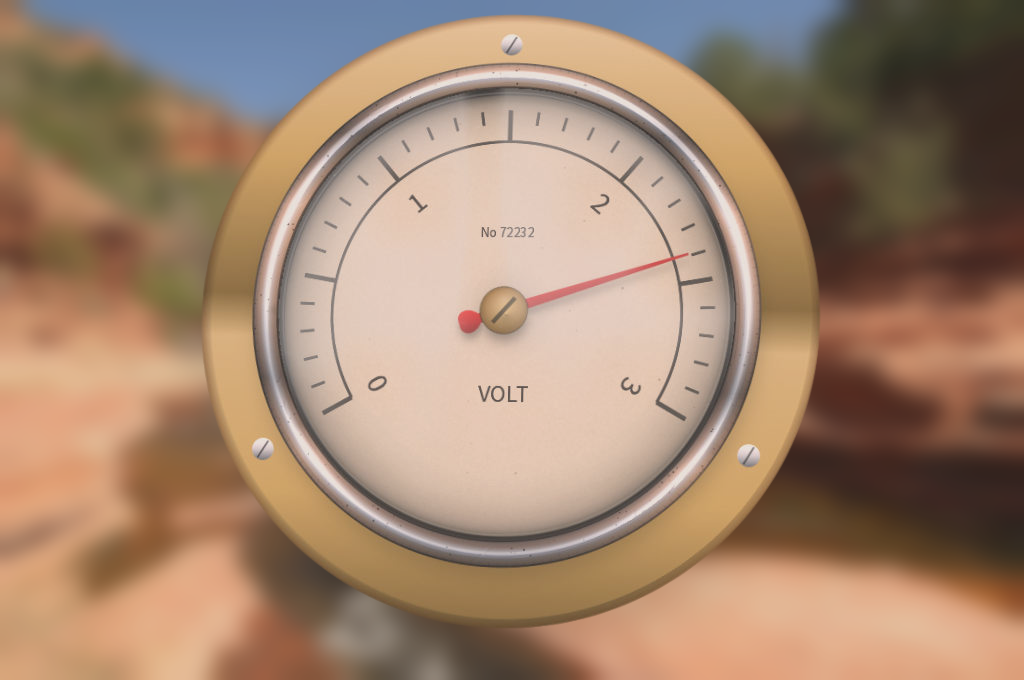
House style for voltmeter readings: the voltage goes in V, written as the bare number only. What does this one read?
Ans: 2.4
